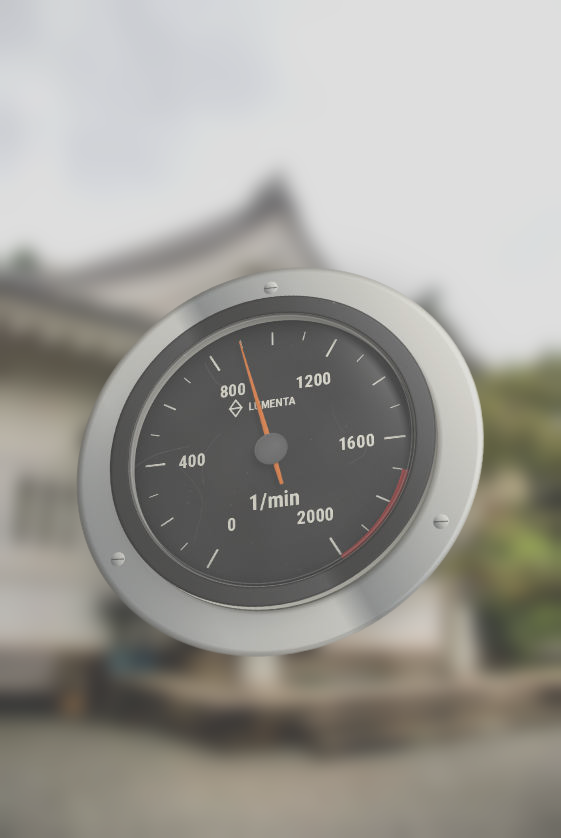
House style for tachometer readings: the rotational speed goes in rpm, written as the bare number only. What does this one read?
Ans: 900
